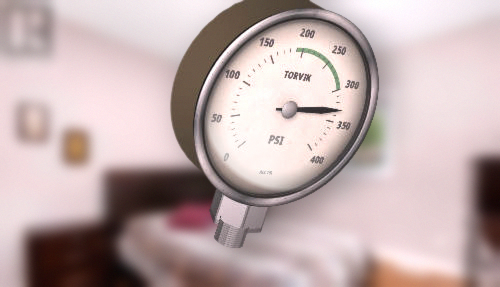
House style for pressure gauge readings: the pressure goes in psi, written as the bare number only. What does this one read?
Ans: 330
